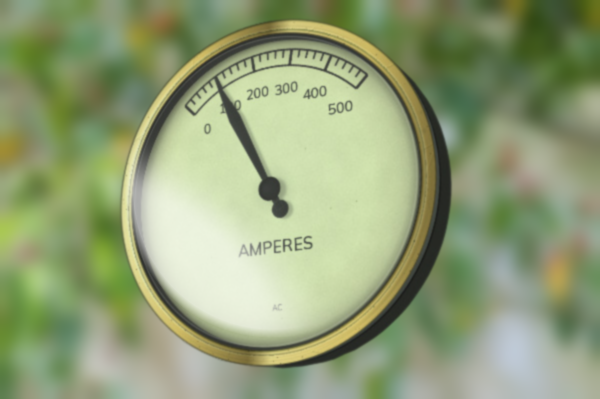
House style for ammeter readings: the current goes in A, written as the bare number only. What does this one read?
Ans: 100
